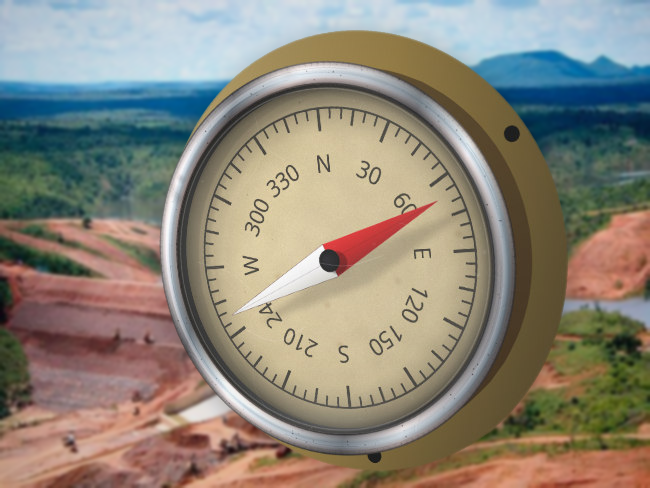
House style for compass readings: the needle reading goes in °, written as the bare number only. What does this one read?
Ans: 67.5
